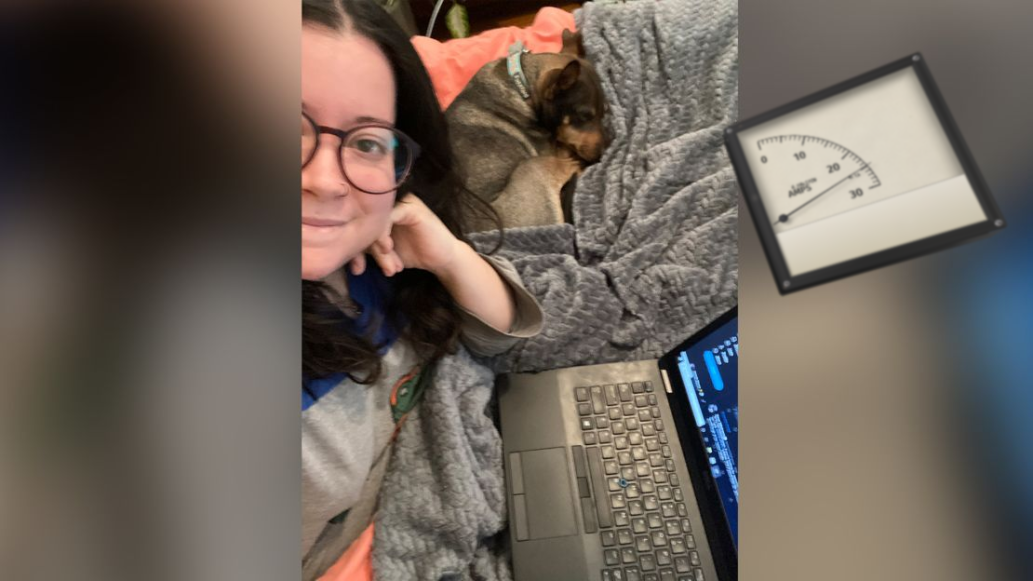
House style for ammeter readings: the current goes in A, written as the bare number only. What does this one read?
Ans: 25
